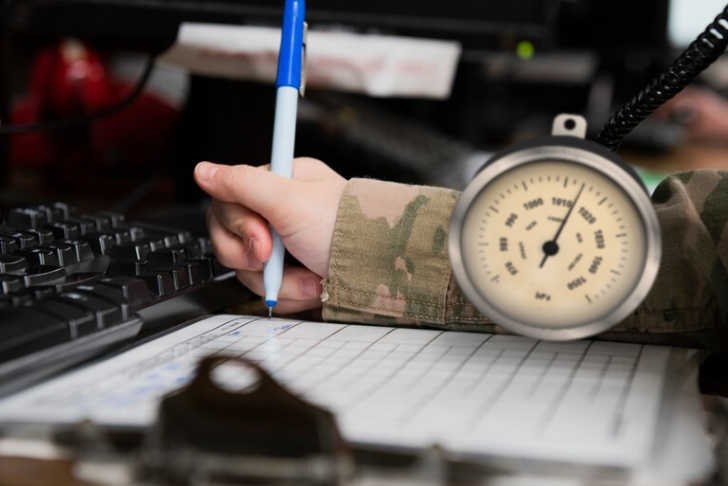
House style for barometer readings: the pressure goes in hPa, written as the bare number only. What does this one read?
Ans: 1014
